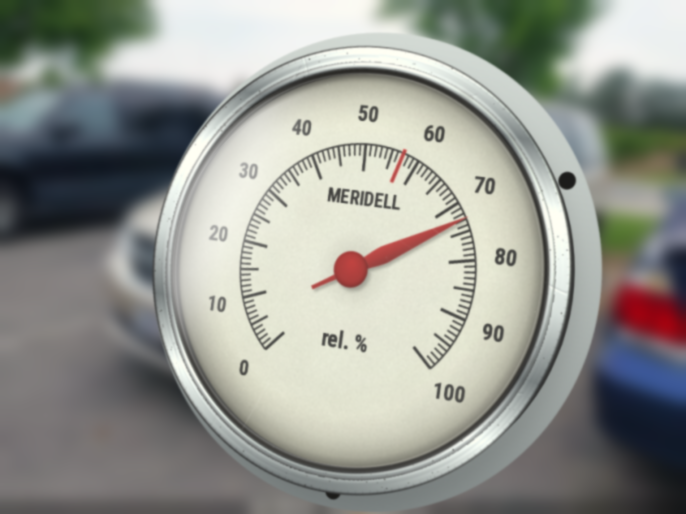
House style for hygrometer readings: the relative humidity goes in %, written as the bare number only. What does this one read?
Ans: 73
